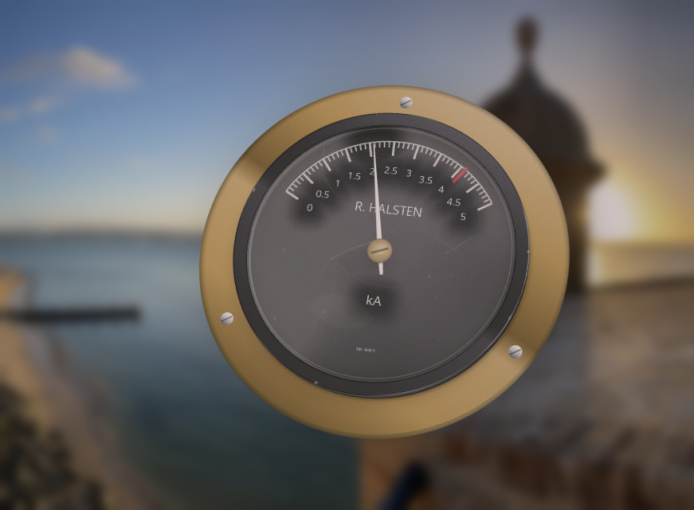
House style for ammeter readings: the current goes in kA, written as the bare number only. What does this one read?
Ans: 2.1
